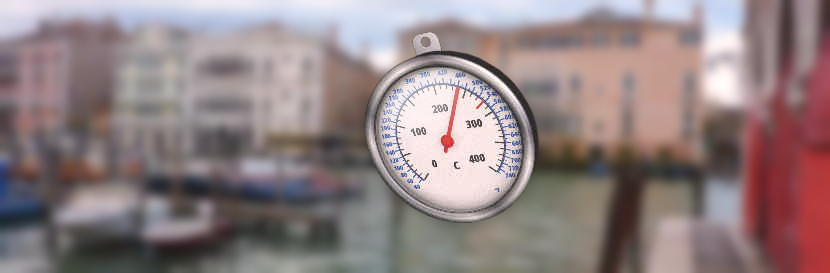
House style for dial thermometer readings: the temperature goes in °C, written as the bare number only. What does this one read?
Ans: 240
